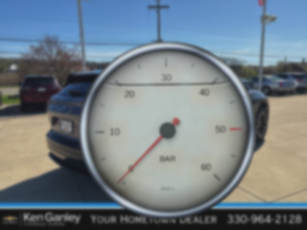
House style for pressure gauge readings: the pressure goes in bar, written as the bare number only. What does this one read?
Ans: 0
